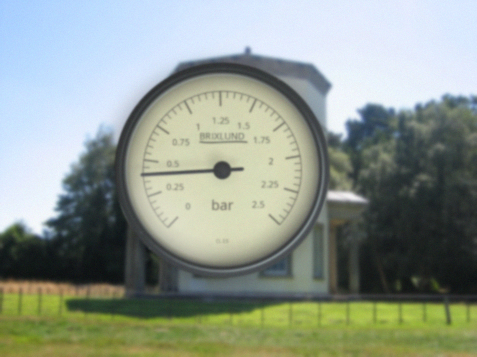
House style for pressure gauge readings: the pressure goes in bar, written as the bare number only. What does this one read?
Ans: 0.4
